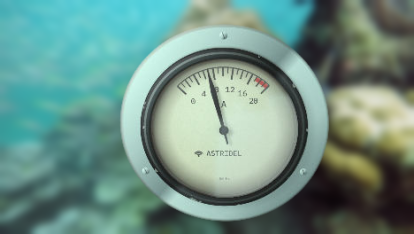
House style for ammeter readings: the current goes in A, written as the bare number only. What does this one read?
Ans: 7
